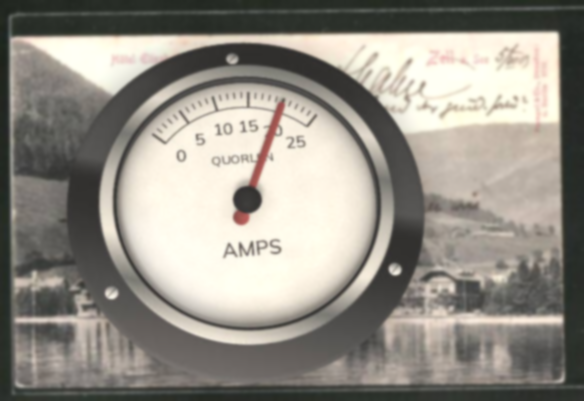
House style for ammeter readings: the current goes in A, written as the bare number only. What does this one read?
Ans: 20
